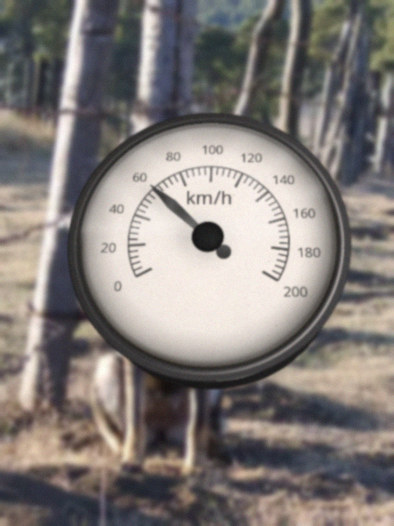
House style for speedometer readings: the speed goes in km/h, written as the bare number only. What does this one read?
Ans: 60
